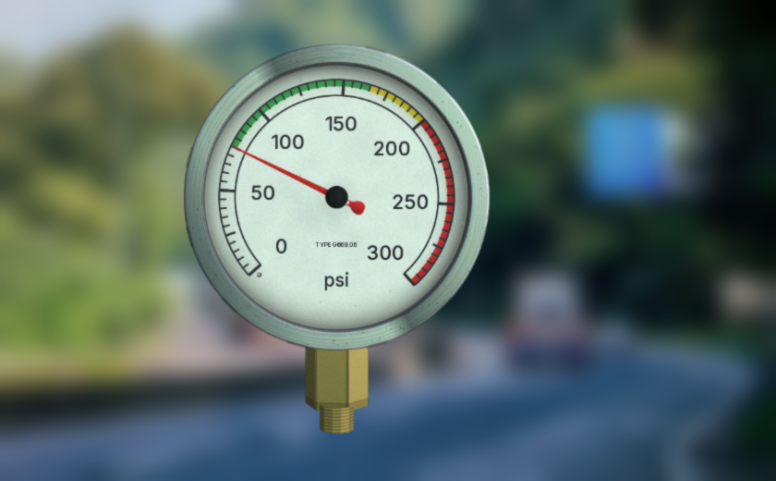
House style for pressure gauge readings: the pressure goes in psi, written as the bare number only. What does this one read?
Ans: 75
